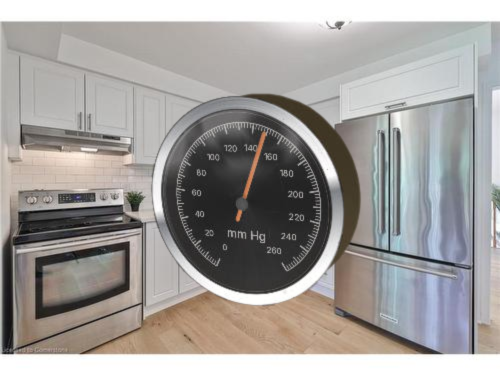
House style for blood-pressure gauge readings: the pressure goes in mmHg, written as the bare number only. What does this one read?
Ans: 150
